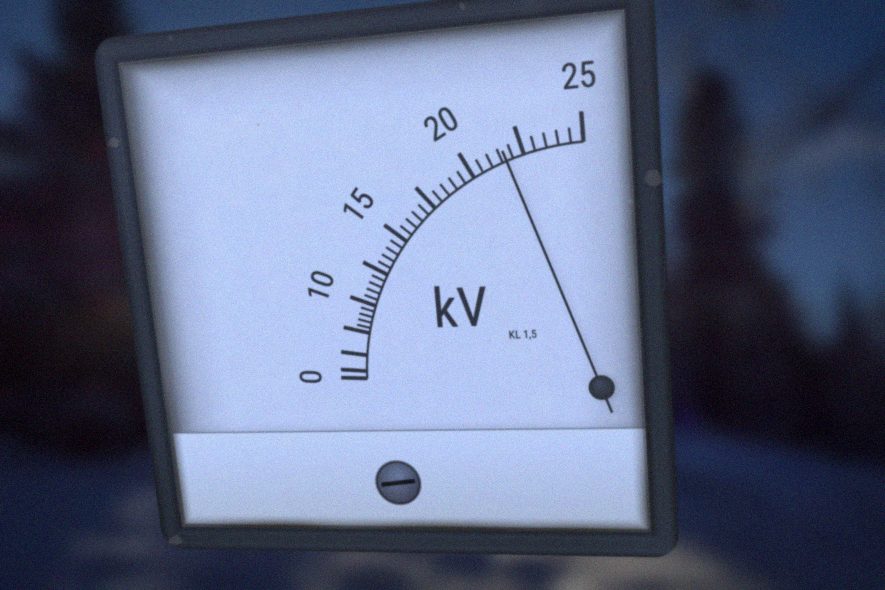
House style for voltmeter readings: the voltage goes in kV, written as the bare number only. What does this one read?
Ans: 21.75
